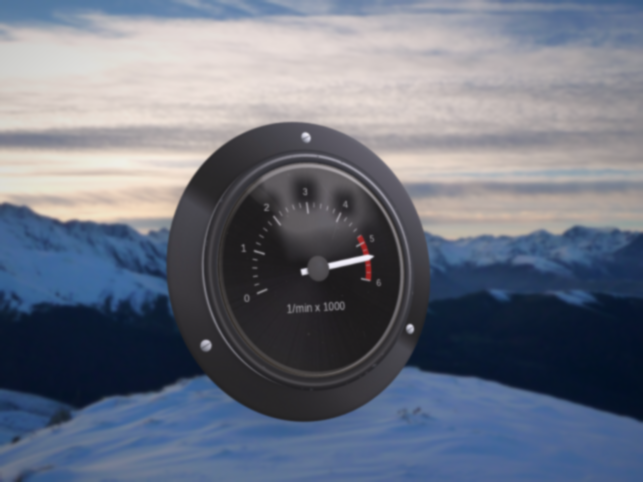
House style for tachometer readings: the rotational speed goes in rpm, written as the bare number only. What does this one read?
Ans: 5400
